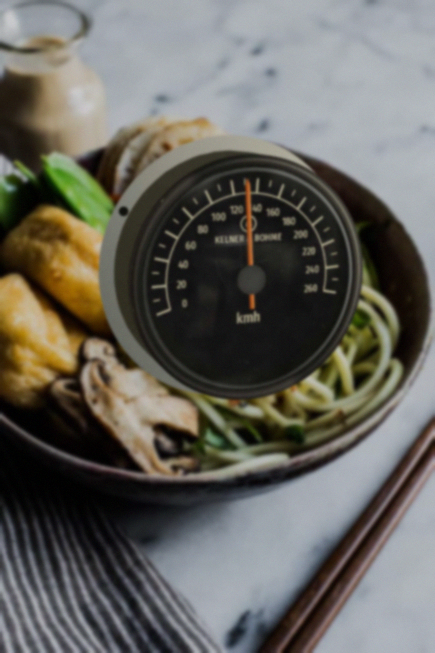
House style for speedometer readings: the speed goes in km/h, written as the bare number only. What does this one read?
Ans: 130
